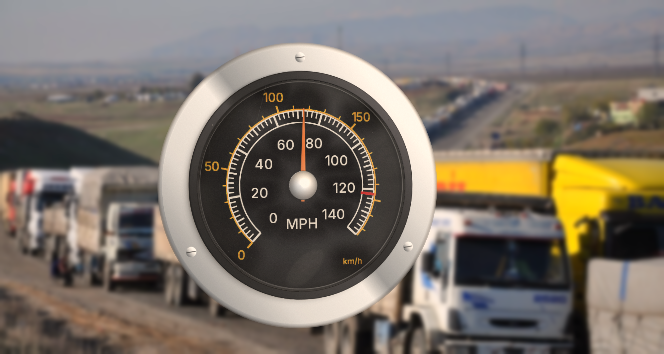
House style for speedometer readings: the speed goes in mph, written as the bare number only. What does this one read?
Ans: 72
